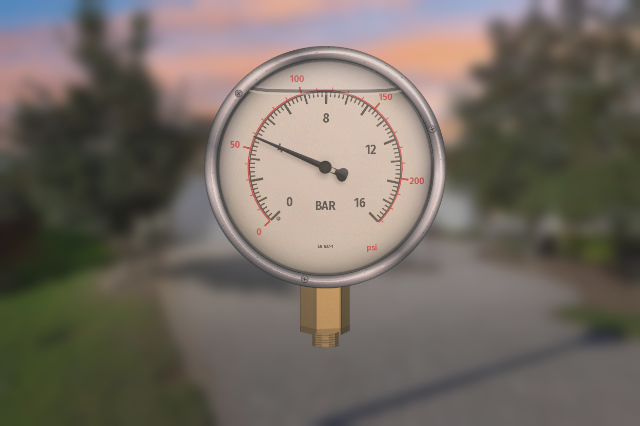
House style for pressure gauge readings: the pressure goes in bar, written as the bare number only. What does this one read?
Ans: 4
